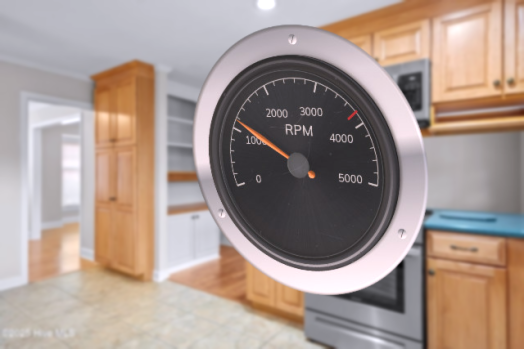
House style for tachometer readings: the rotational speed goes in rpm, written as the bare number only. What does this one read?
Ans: 1200
